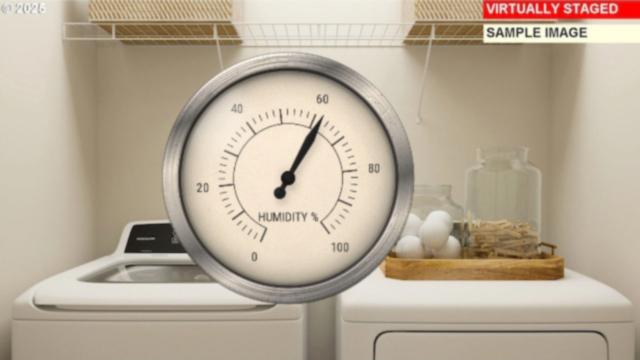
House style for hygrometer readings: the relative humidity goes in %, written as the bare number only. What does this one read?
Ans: 62
